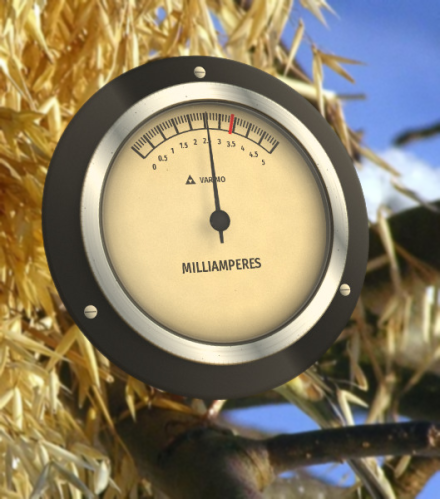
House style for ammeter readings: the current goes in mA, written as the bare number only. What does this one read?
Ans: 2.5
